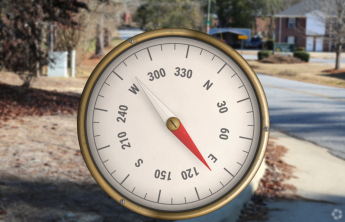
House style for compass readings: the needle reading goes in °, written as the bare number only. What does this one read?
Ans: 100
